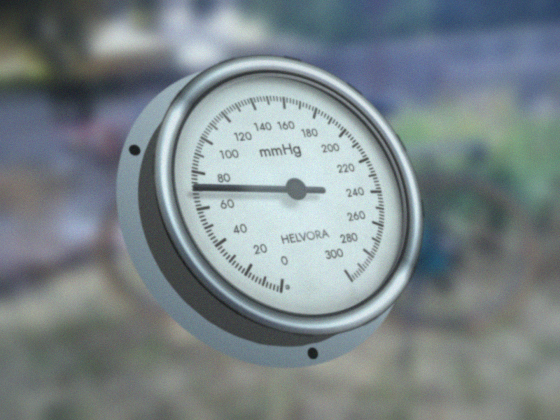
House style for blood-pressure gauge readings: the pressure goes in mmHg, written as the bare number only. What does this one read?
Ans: 70
